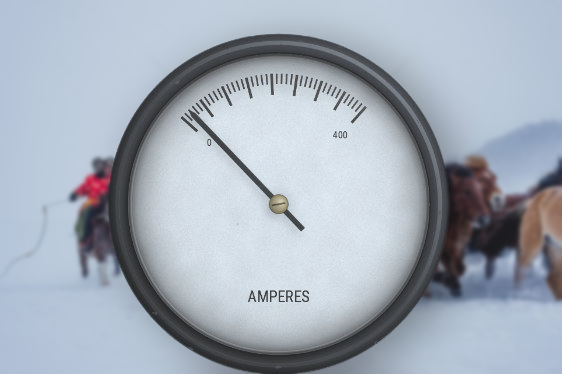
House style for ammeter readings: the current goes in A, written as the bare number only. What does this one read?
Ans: 20
